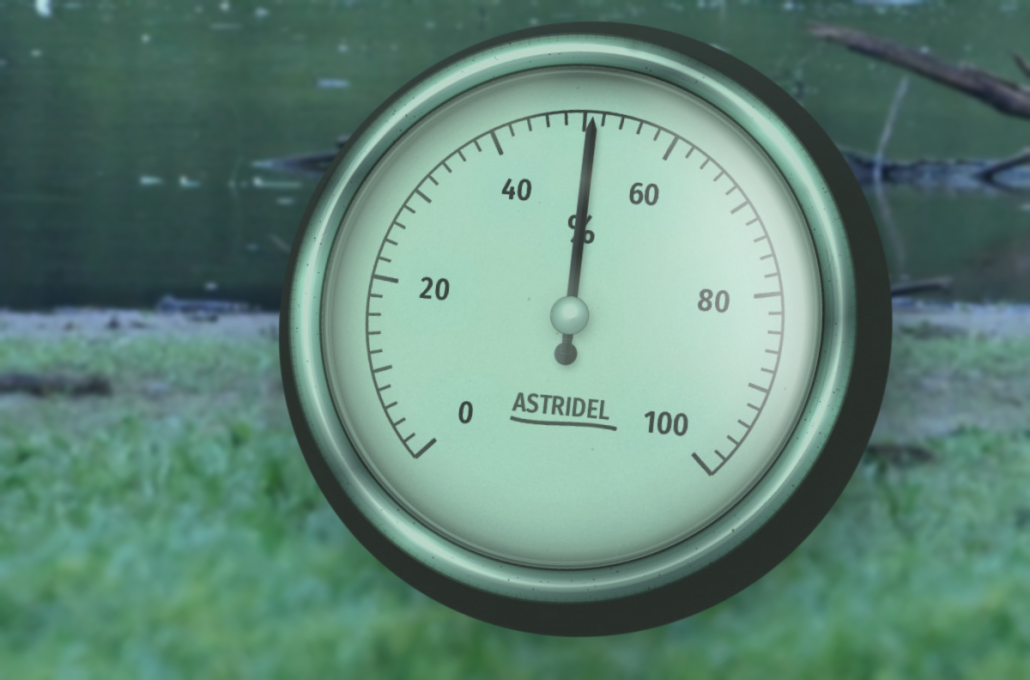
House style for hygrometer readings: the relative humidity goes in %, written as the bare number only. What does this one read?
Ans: 51
